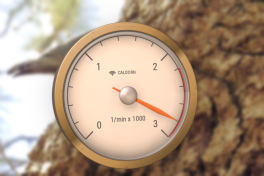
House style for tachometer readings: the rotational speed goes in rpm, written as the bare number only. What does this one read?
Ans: 2800
